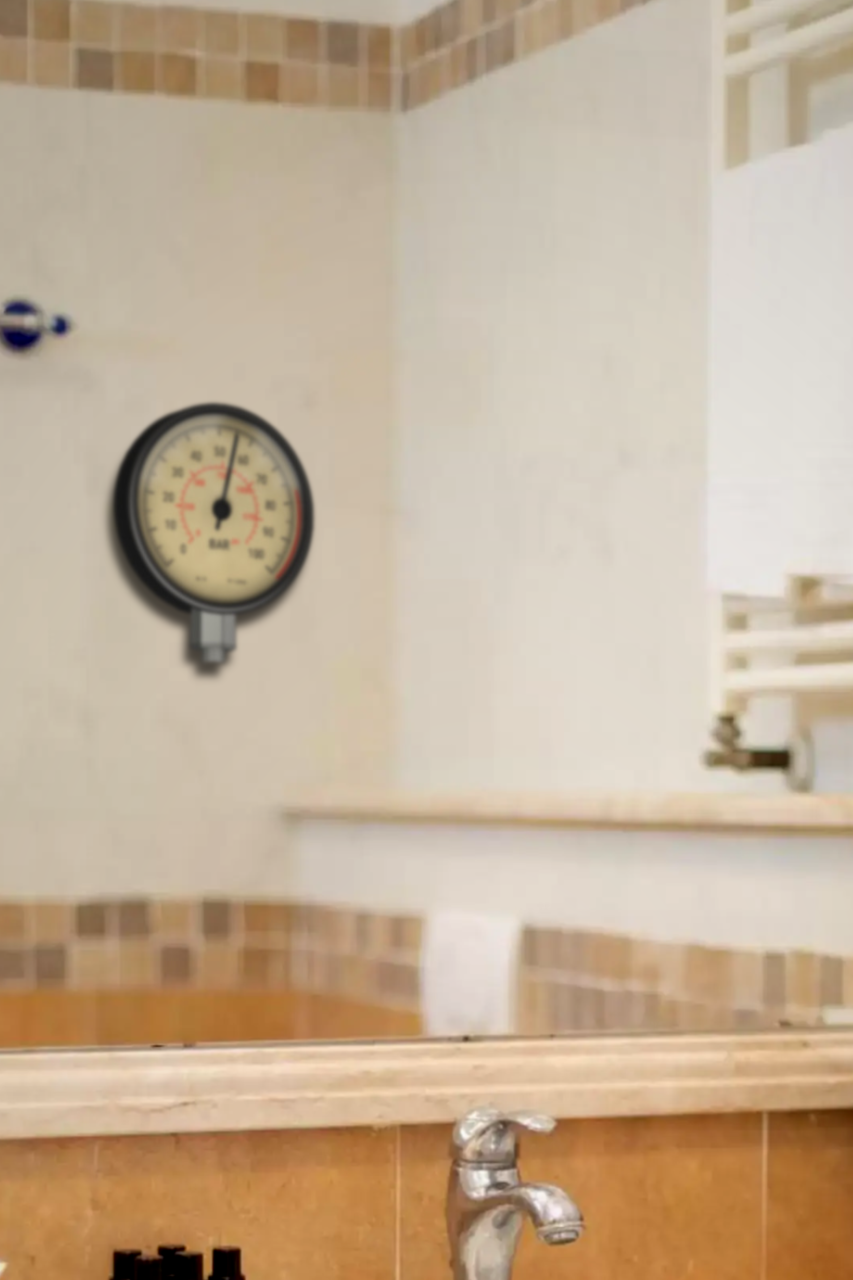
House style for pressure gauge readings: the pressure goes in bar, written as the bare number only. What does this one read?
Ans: 55
